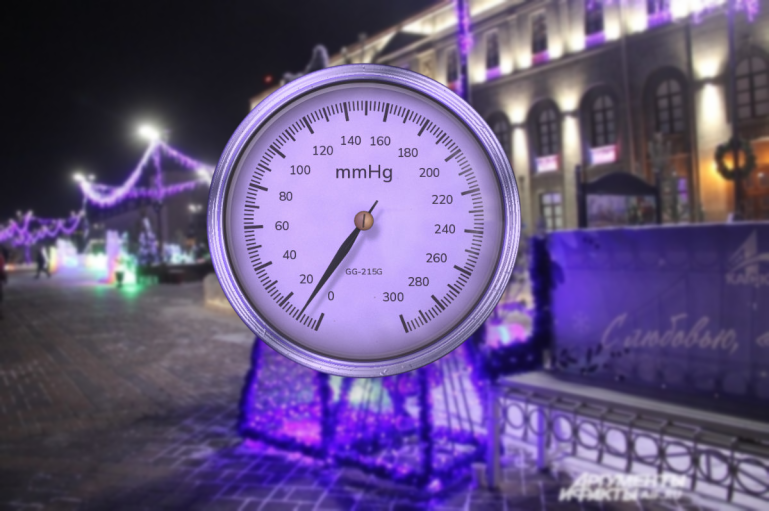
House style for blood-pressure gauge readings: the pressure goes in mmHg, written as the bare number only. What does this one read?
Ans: 10
